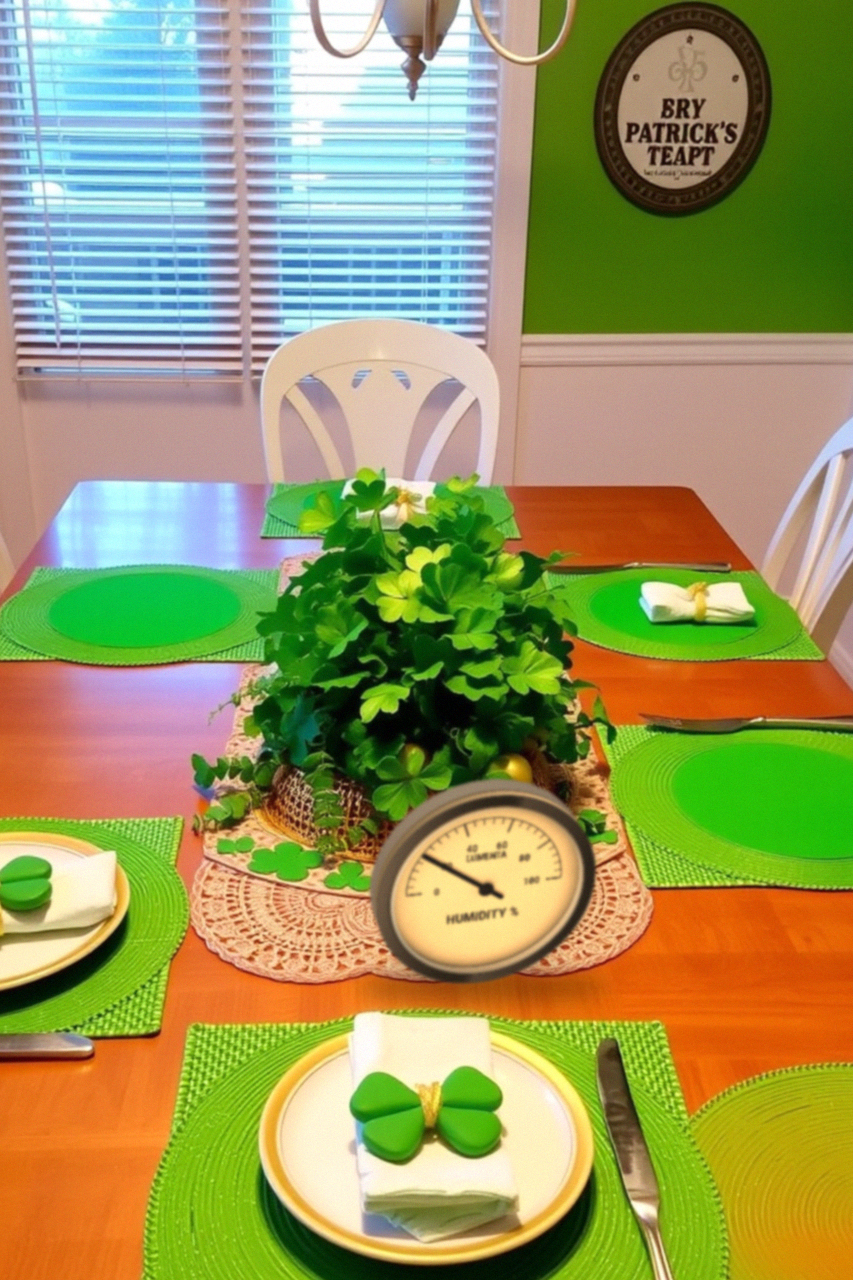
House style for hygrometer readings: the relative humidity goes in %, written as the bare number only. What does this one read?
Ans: 20
